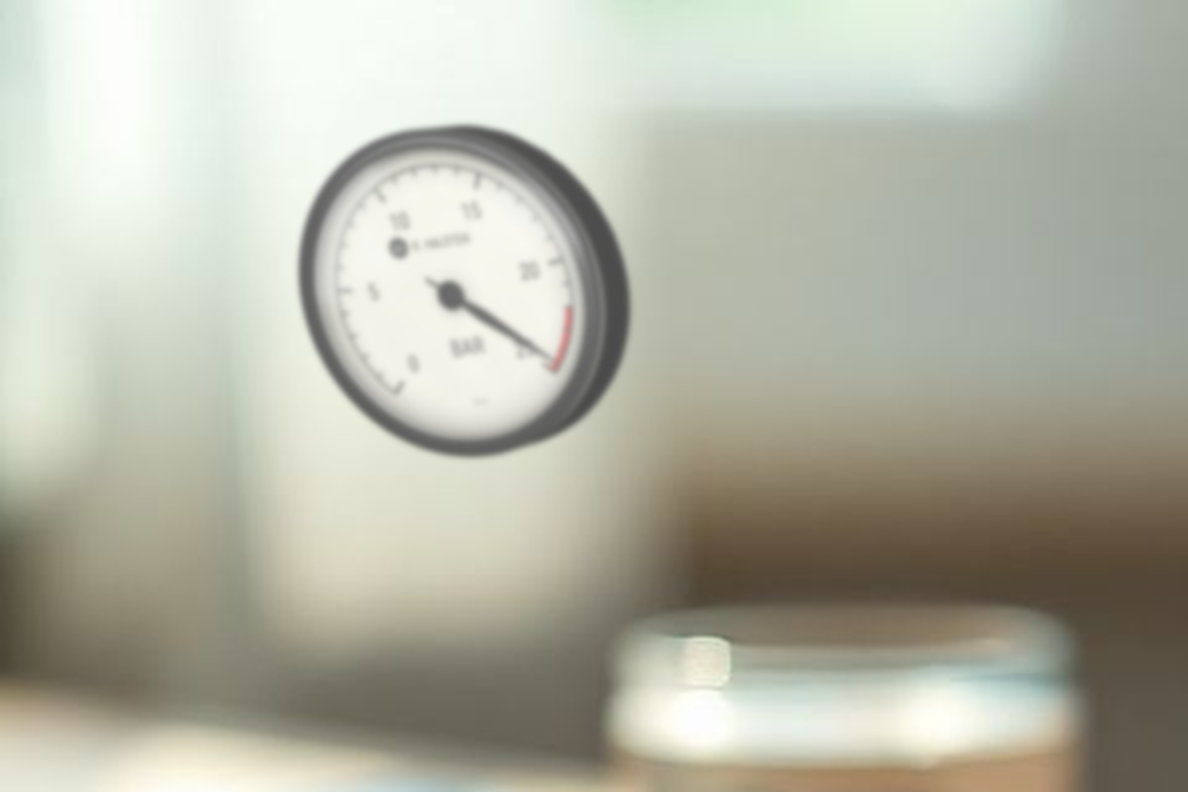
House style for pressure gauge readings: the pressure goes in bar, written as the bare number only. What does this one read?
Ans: 24.5
